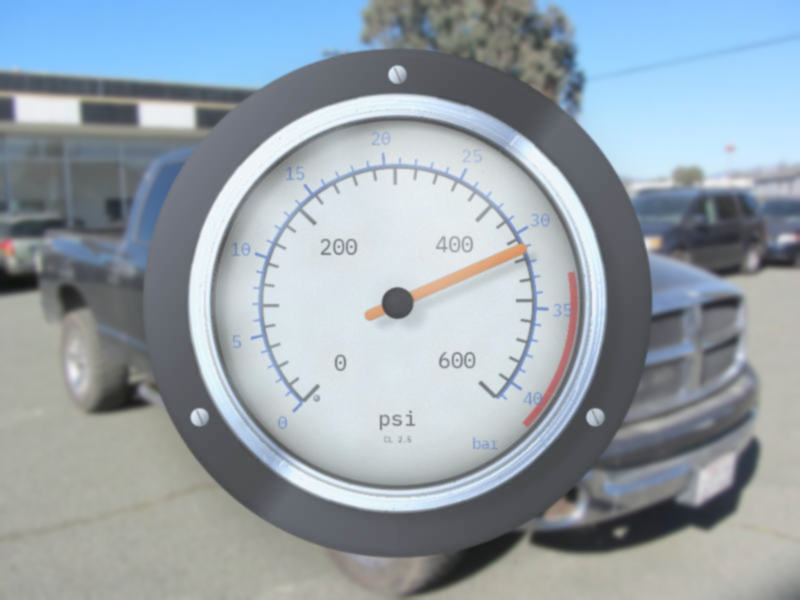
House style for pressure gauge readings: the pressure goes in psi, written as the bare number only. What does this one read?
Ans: 450
